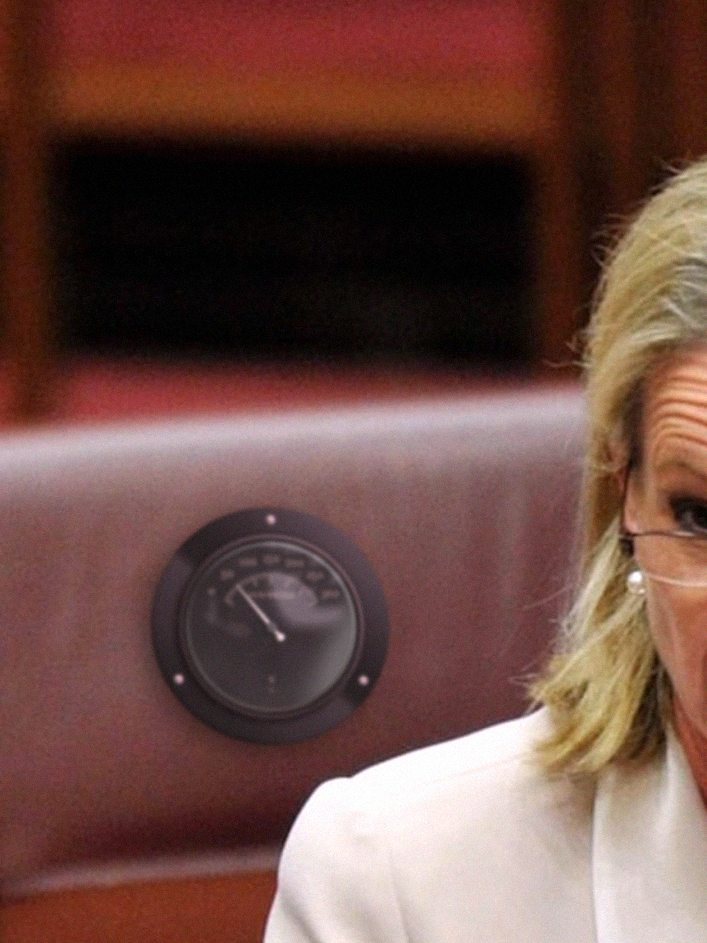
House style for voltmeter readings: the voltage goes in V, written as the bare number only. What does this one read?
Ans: 50
